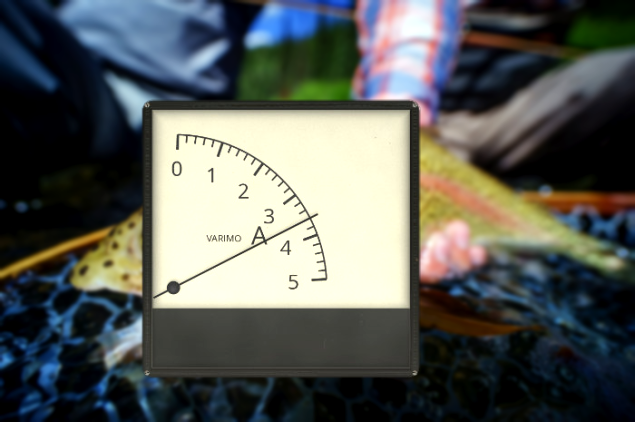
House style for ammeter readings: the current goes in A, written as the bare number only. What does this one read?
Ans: 3.6
